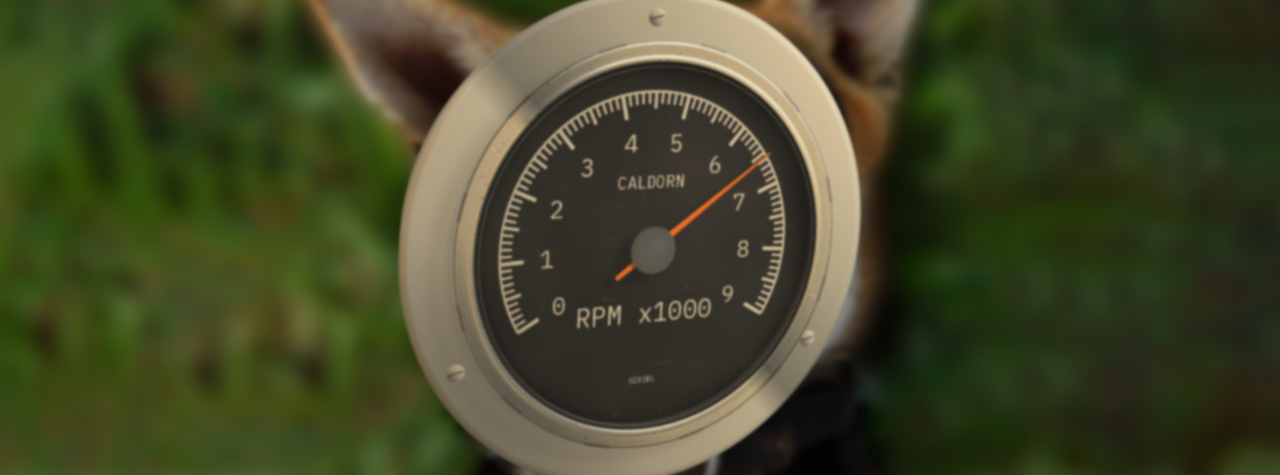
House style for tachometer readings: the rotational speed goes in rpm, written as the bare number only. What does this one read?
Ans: 6500
